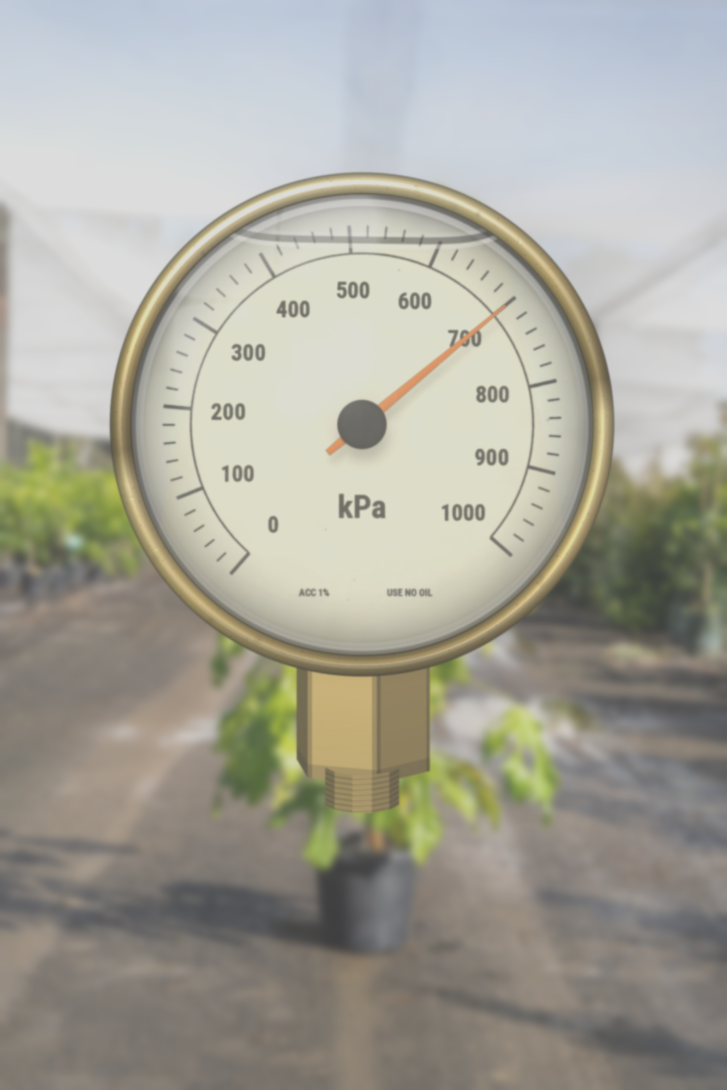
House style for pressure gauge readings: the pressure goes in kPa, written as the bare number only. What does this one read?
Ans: 700
